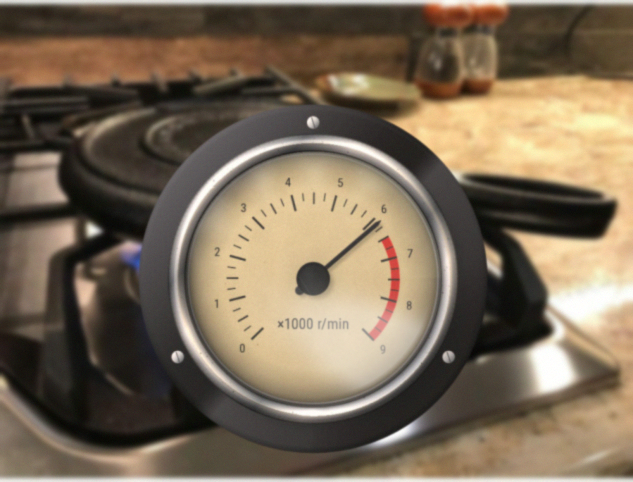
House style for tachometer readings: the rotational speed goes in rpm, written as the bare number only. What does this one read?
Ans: 6125
